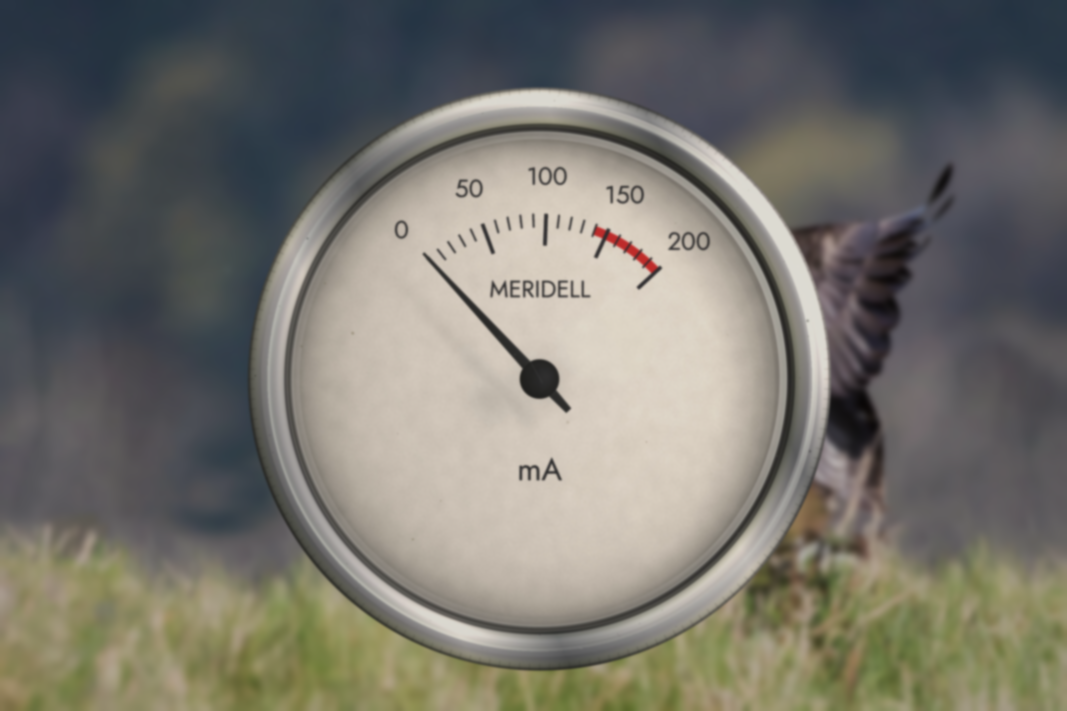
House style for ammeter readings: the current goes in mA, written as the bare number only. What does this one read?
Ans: 0
